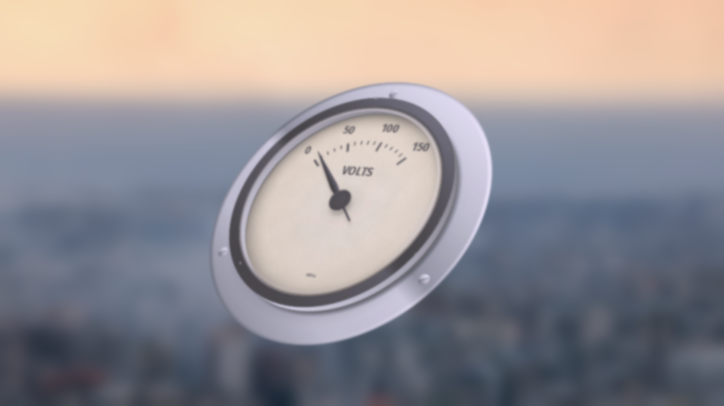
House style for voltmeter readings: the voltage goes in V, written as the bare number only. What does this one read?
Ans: 10
